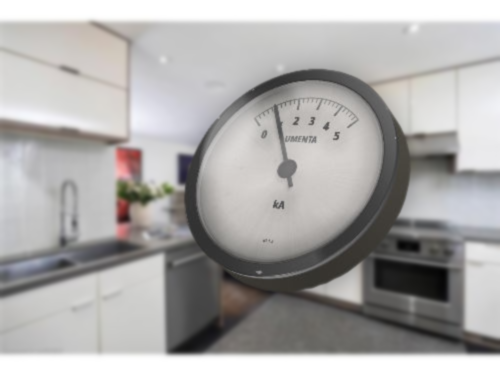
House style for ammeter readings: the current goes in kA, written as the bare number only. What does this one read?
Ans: 1
